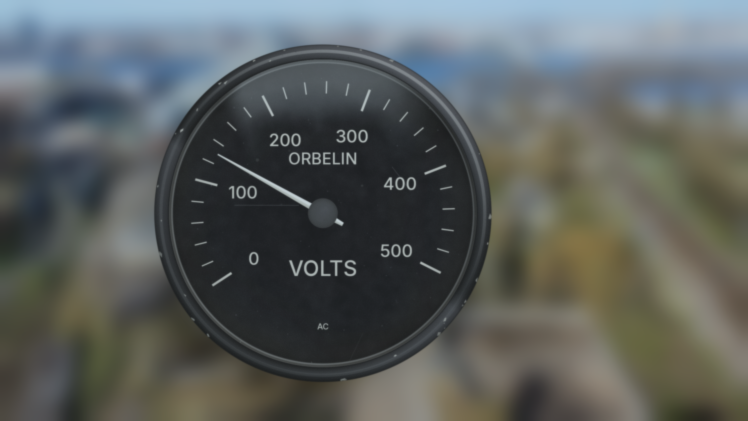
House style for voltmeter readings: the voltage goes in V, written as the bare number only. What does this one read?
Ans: 130
